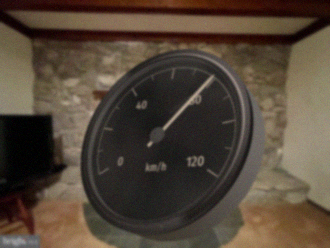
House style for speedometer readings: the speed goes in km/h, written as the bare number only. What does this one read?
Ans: 80
